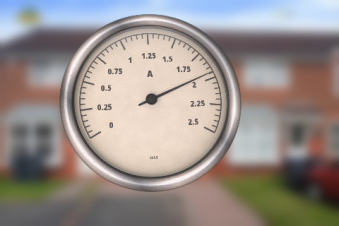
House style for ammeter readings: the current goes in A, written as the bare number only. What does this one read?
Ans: 1.95
